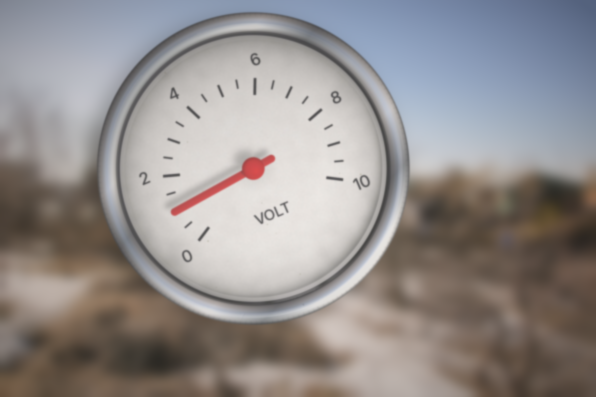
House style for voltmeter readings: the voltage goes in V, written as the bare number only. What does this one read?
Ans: 1
